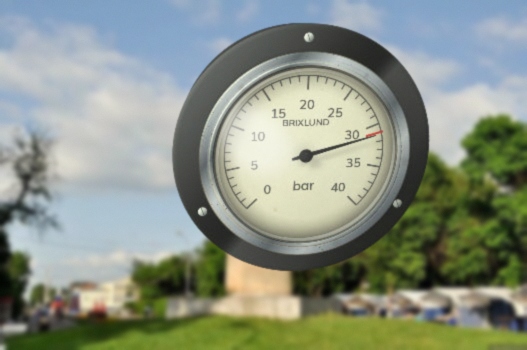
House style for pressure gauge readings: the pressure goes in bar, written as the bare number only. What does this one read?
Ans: 31
